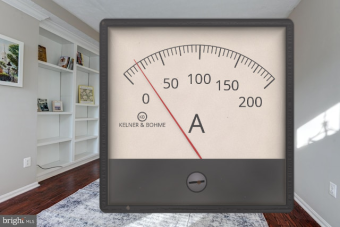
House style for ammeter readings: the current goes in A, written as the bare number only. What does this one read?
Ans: 20
